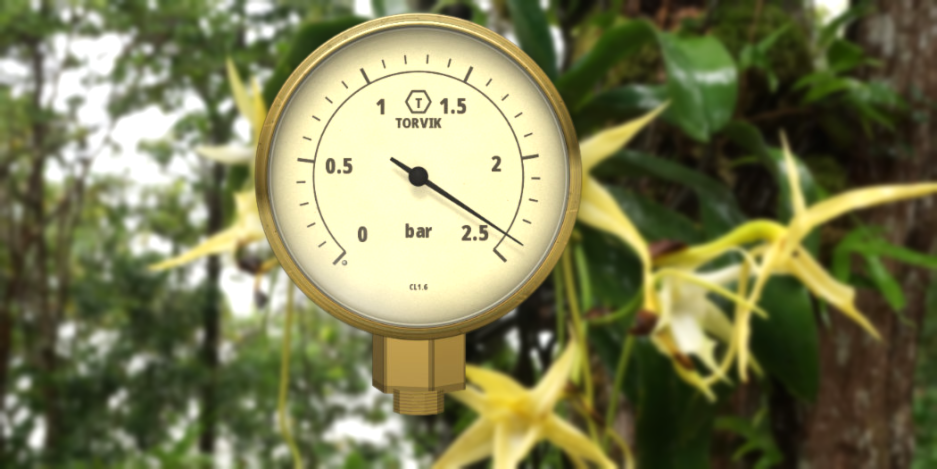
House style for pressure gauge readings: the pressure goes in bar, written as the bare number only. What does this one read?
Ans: 2.4
